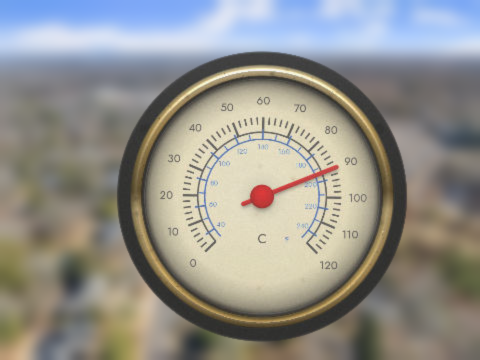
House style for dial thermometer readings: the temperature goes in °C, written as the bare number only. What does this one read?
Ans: 90
